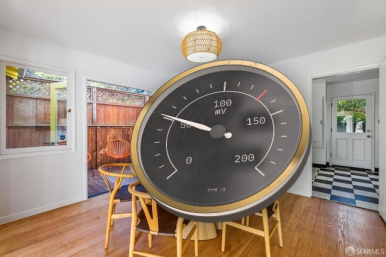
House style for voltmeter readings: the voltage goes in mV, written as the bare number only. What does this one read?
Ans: 50
